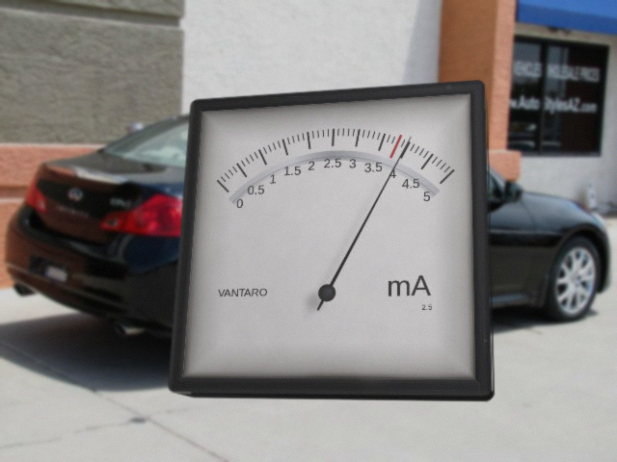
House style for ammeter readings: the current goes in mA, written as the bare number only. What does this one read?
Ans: 4
